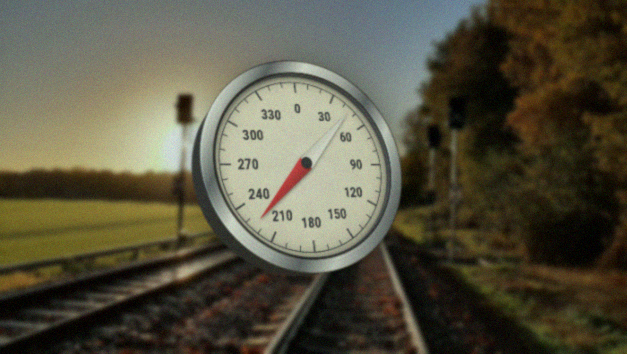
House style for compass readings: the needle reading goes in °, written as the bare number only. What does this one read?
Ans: 225
